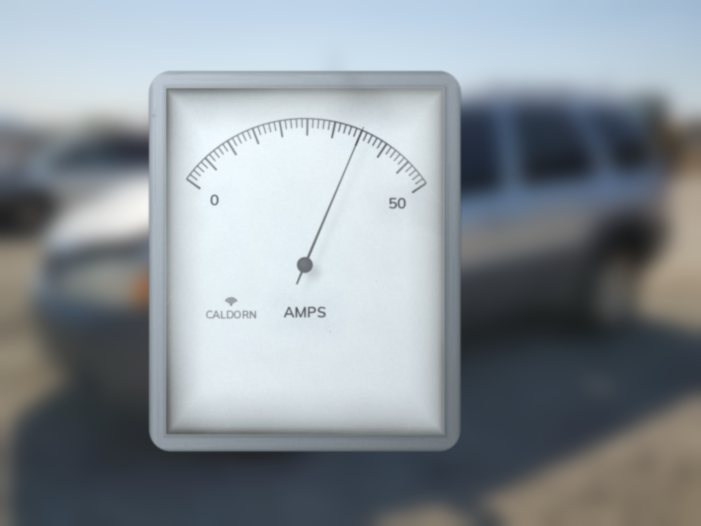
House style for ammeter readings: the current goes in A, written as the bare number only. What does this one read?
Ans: 35
